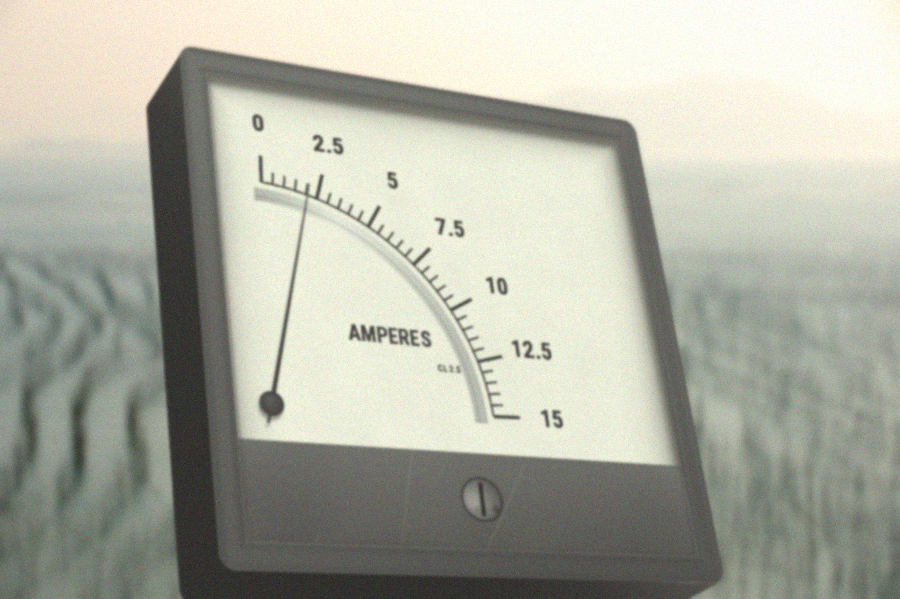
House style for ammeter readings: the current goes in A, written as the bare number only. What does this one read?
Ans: 2
